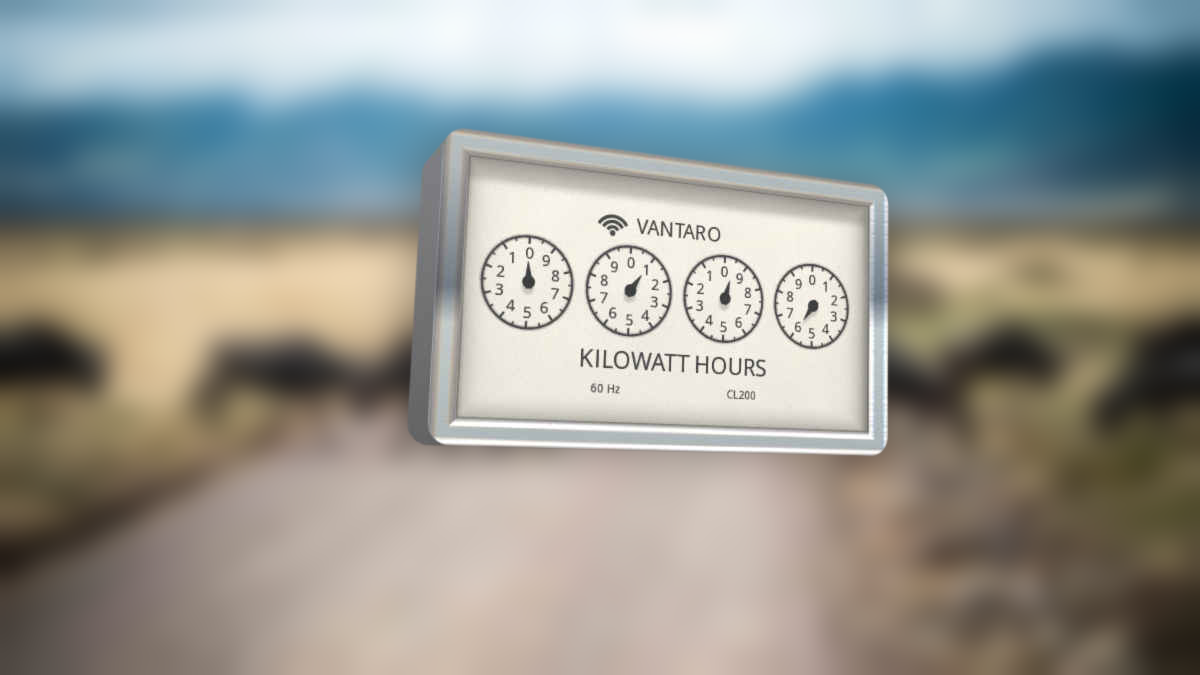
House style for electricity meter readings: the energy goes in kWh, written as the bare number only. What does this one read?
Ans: 96
